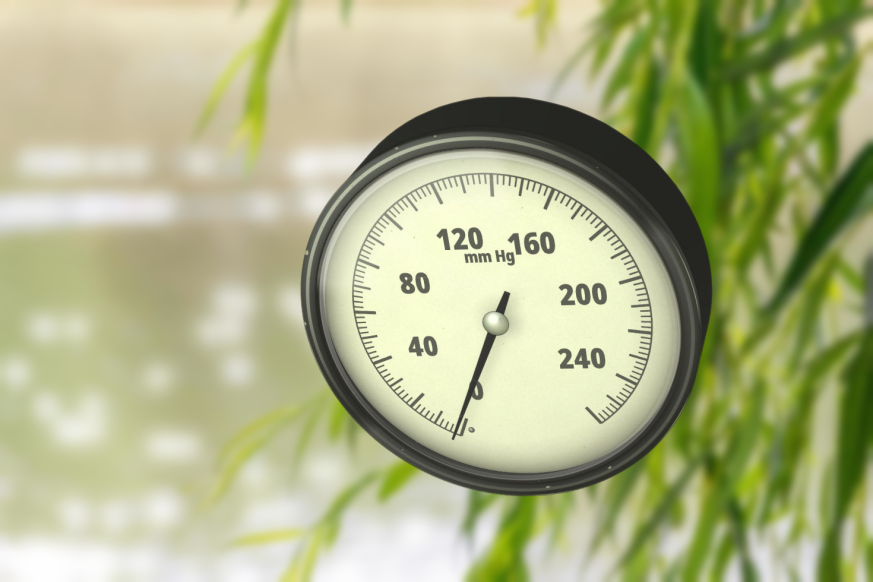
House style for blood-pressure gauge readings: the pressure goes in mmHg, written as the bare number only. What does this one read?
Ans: 2
